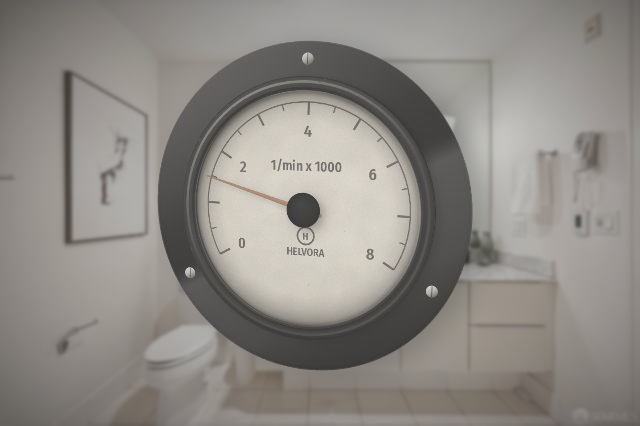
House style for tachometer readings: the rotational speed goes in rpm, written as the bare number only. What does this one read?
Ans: 1500
